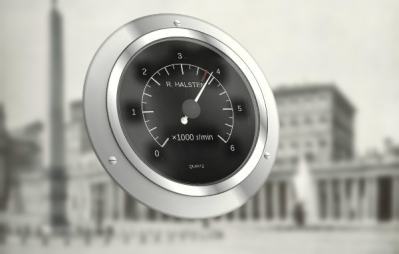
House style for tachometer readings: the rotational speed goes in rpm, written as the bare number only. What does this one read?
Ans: 3875
